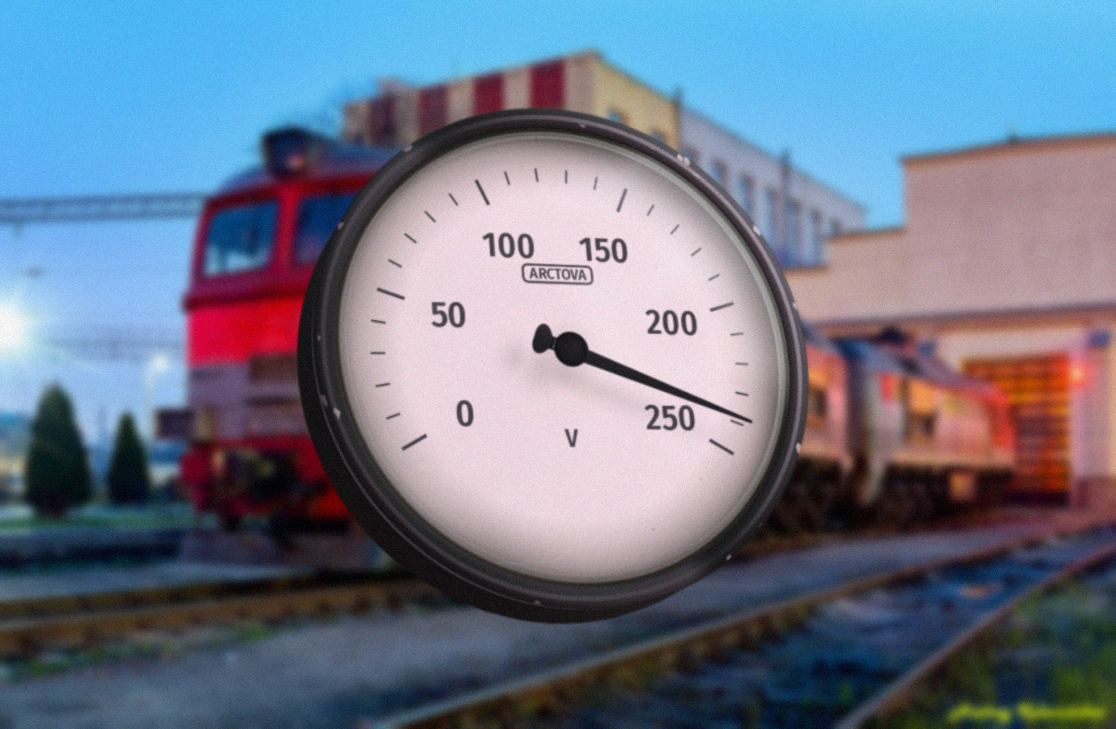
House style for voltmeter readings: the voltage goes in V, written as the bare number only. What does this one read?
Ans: 240
